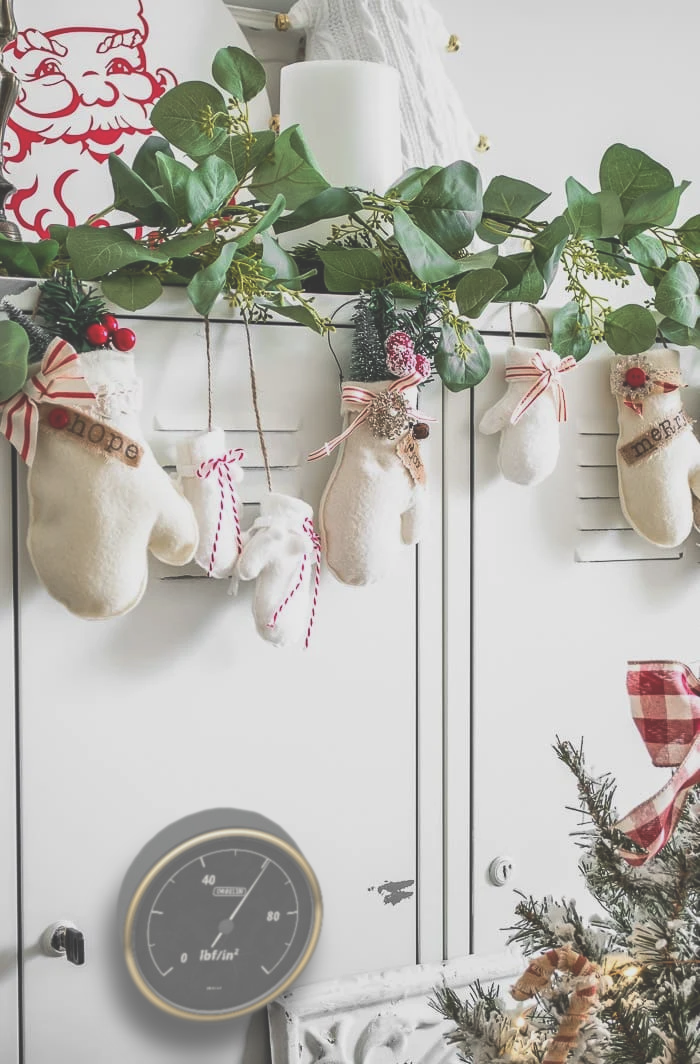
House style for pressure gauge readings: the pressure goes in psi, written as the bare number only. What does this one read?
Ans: 60
